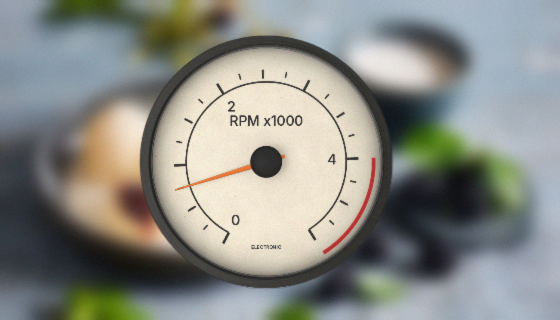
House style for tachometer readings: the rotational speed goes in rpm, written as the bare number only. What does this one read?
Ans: 750
